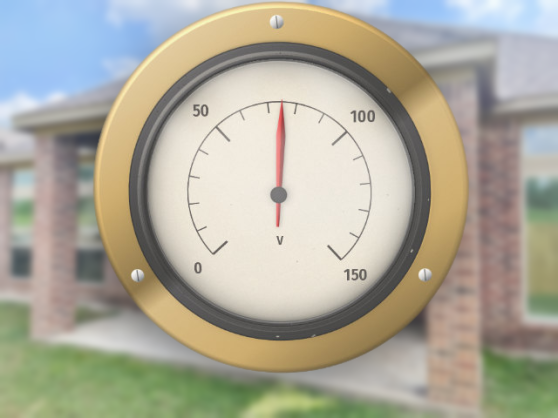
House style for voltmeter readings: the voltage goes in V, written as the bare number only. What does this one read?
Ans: 75
